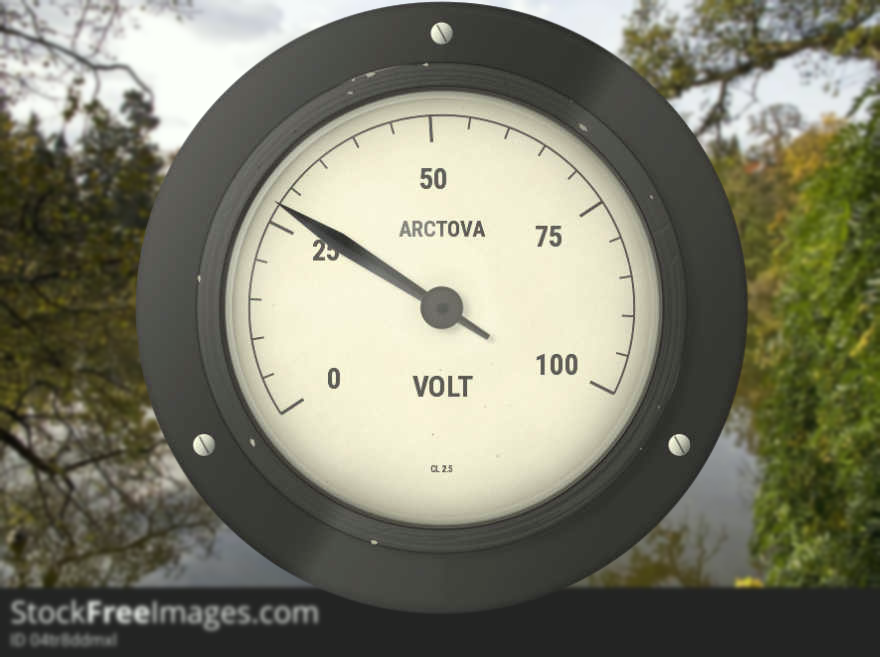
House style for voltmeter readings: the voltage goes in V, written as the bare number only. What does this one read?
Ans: 27.5
